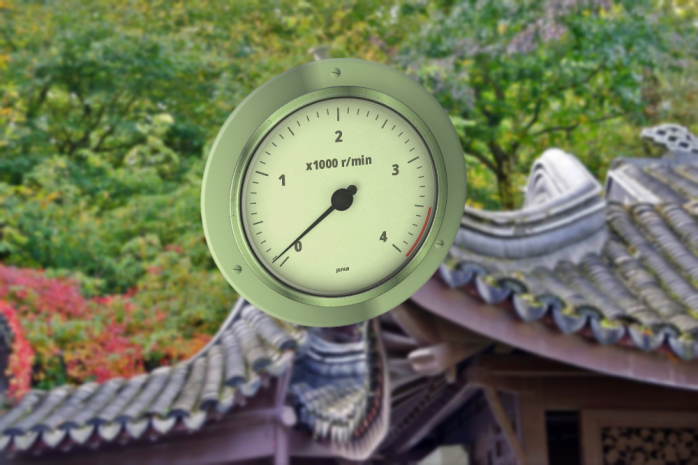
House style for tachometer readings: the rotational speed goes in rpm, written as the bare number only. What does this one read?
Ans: 100
